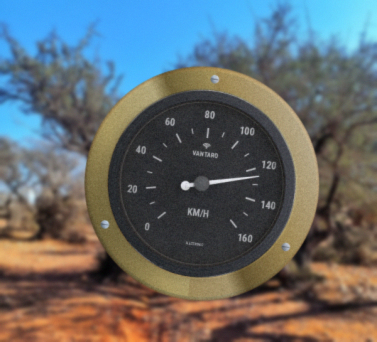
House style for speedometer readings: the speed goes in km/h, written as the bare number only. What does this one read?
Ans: 125
